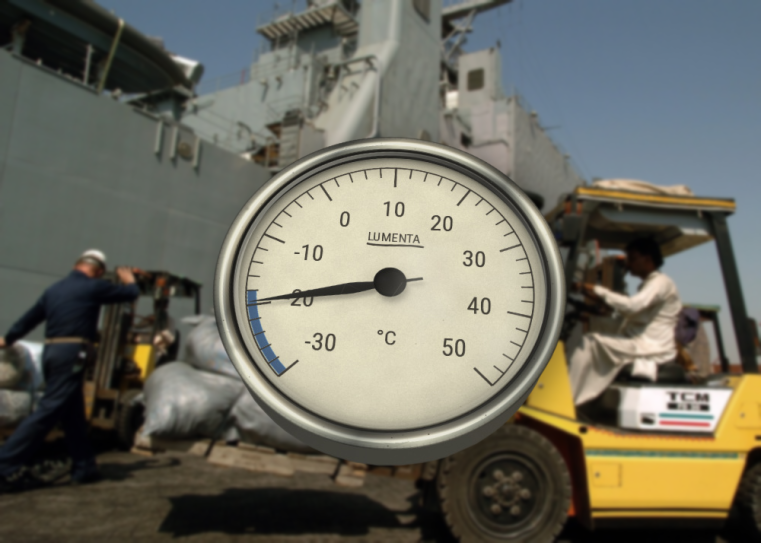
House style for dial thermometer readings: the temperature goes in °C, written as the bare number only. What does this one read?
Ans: -20
